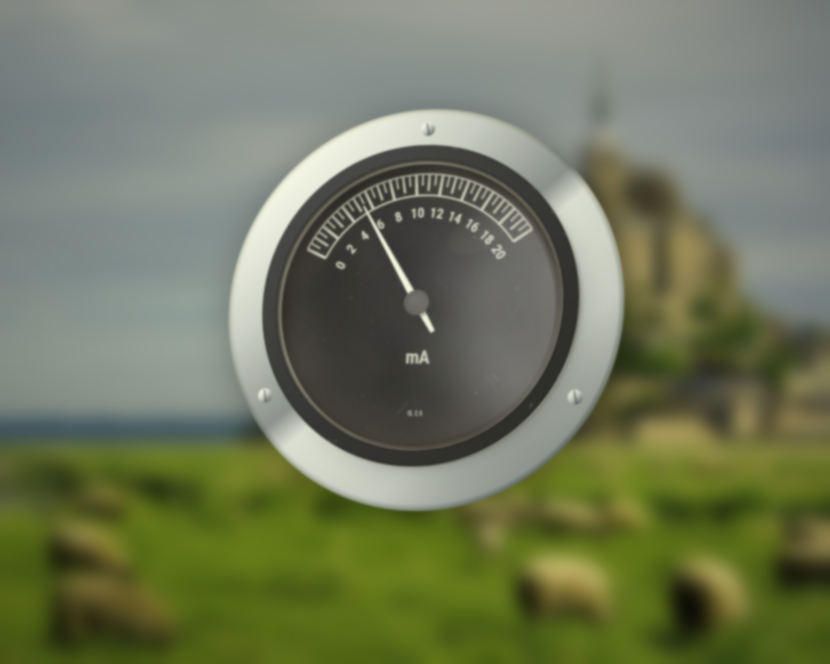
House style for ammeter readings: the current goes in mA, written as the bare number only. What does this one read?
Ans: 5.5
